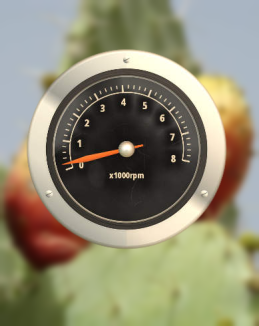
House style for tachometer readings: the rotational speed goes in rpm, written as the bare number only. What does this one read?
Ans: 200
